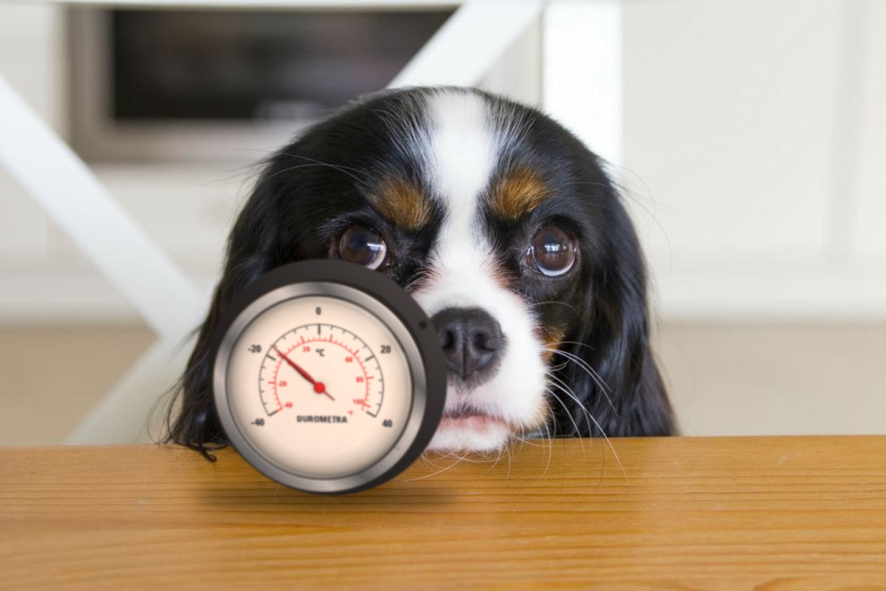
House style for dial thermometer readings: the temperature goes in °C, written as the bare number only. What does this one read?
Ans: -16
